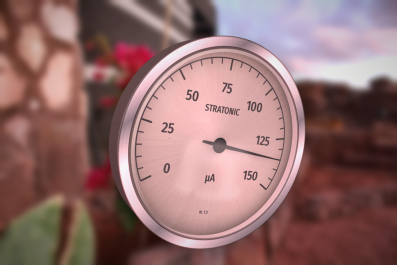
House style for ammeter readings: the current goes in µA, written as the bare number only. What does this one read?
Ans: 135
